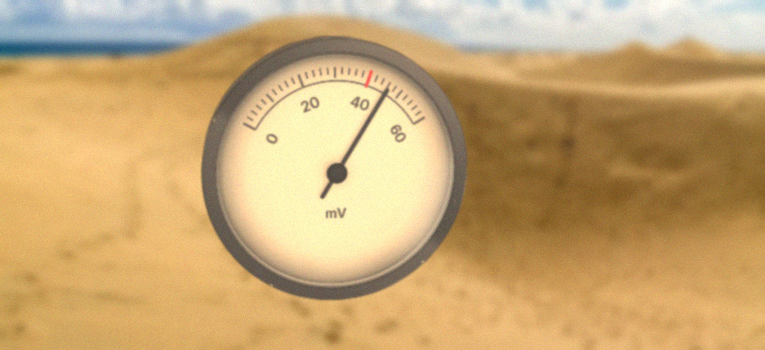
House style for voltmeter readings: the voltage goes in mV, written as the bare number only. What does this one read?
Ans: 46
